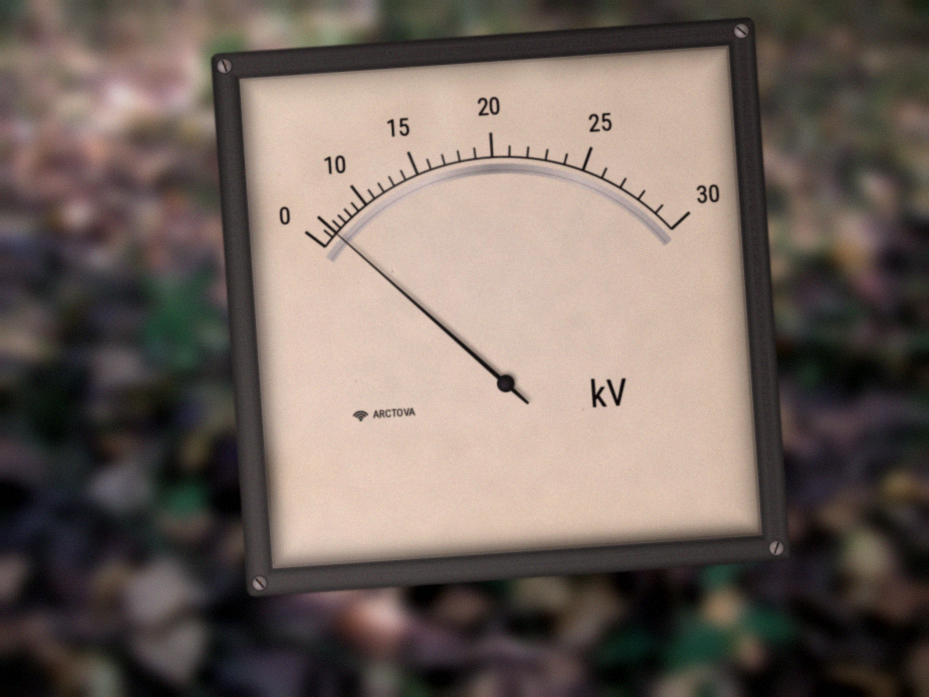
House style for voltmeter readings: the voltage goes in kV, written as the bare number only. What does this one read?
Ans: 5
